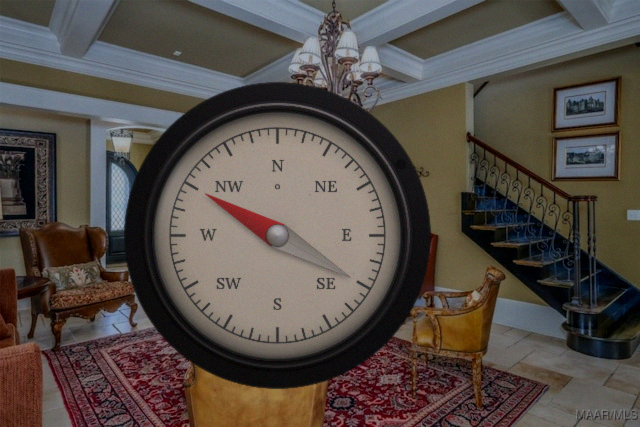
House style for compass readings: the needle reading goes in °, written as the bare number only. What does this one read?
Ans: 300
